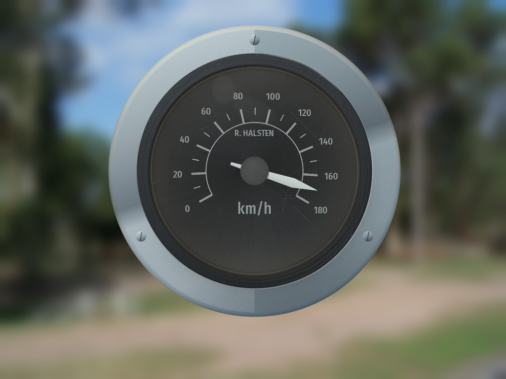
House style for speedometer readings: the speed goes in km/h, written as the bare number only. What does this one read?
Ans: 170
